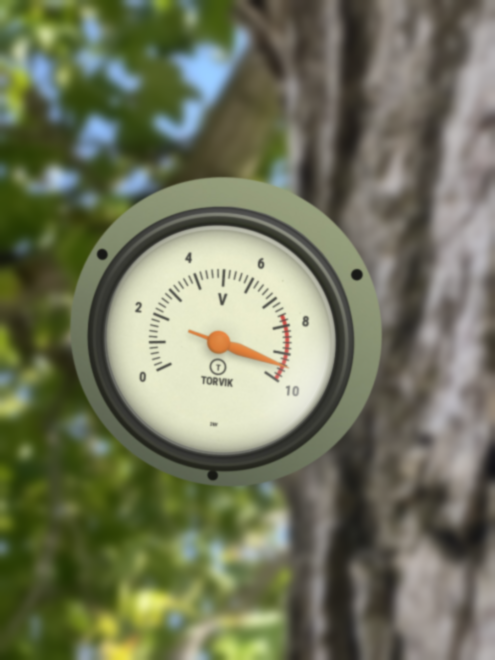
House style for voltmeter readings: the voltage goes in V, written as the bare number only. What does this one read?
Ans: 9.4
